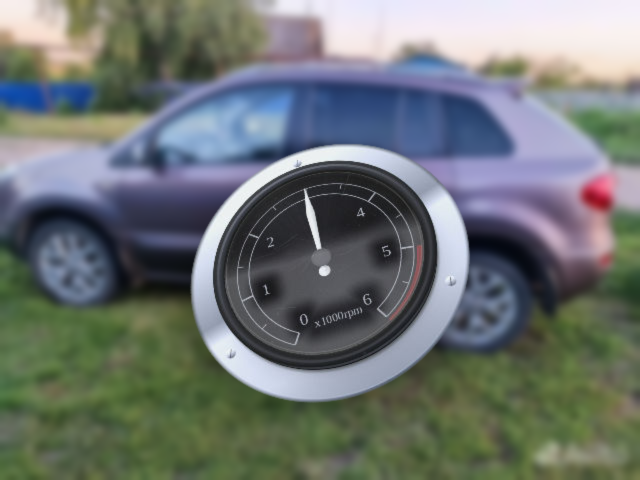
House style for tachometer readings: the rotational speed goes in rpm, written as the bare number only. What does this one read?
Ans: 3000
